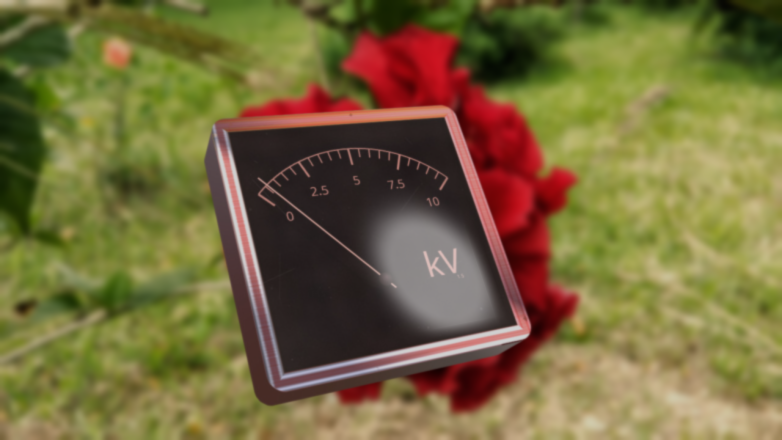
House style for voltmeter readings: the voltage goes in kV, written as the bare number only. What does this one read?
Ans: 0.5
